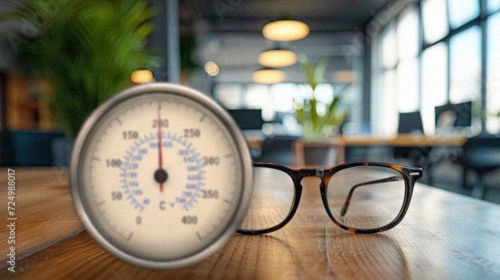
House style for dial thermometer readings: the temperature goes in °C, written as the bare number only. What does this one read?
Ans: 200
